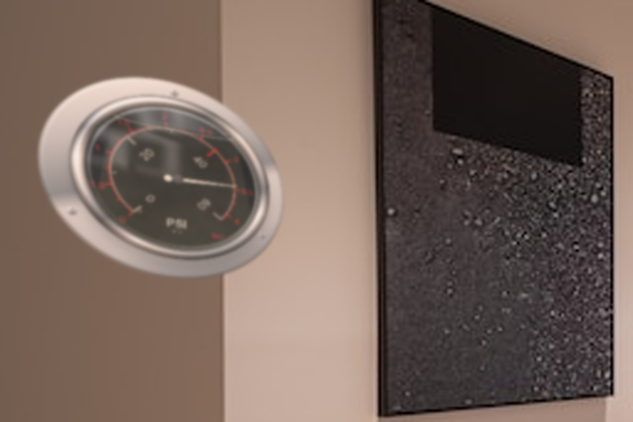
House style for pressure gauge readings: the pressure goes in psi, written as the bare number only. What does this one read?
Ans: 50
